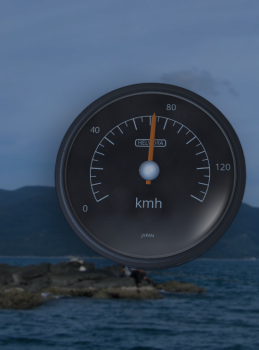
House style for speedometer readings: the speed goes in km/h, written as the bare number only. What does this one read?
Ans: 72.5
